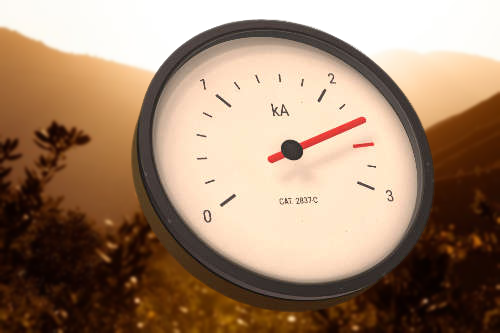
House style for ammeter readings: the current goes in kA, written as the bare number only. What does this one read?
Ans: 2.4
